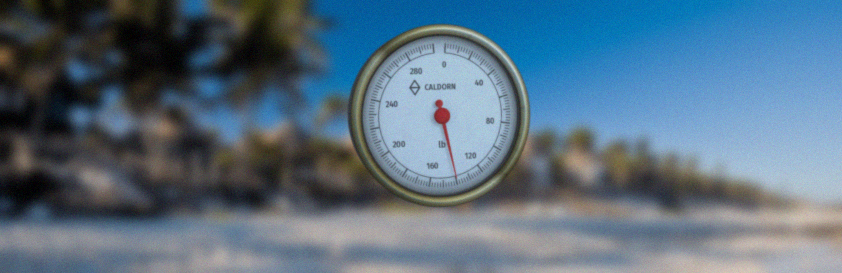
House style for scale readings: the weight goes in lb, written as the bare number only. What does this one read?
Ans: 140
